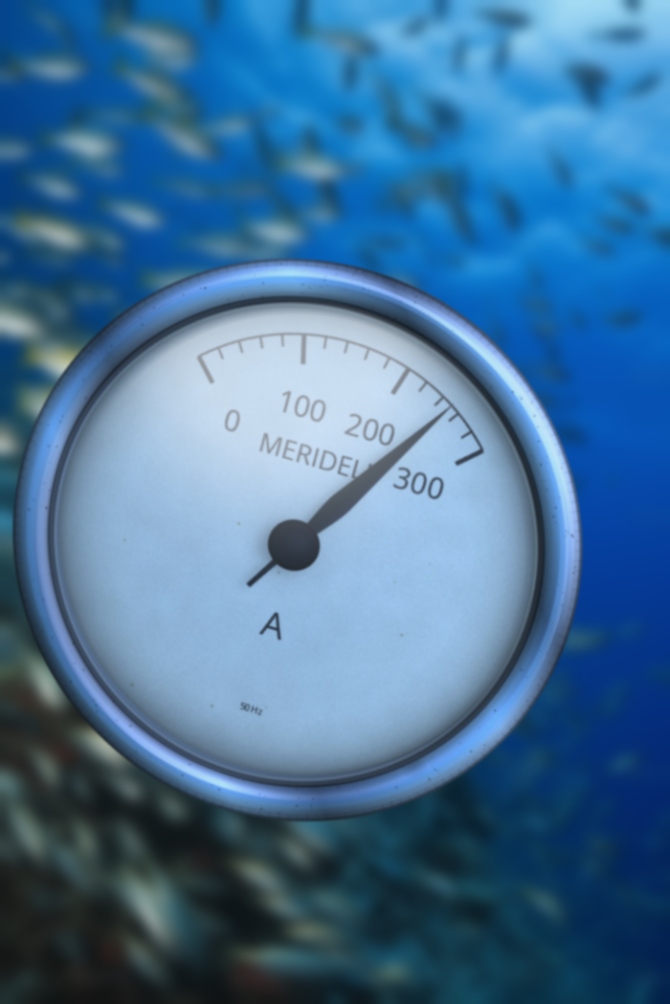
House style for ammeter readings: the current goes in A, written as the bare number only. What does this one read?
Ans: 250
